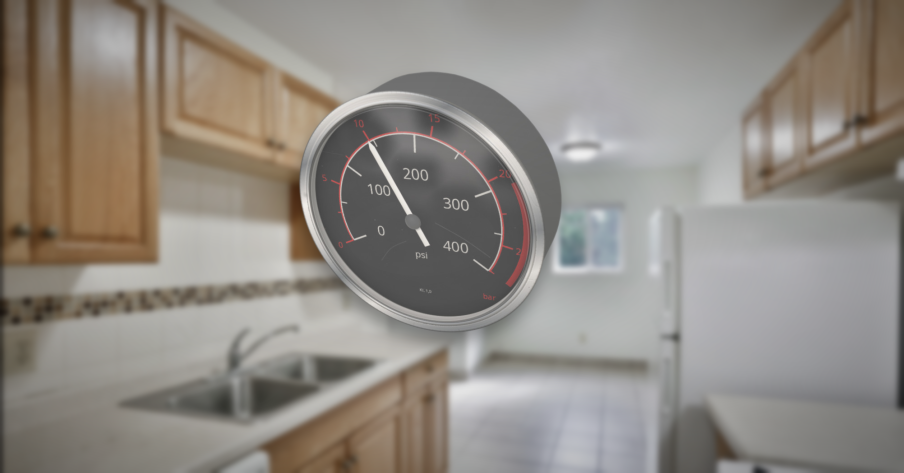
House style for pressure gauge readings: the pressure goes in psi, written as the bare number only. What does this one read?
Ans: 150
